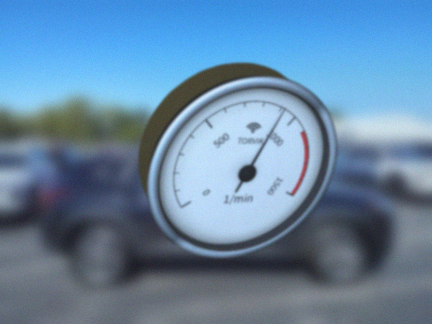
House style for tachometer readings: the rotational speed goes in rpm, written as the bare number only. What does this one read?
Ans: 900
